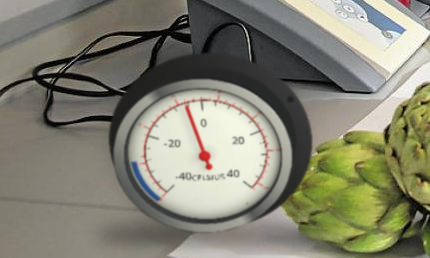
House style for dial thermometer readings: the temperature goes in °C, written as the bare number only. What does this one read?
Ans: -4
